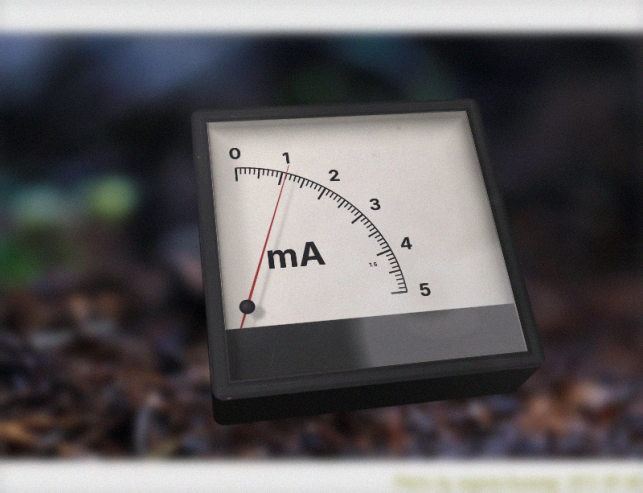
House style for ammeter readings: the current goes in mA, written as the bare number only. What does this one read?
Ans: 1.1
